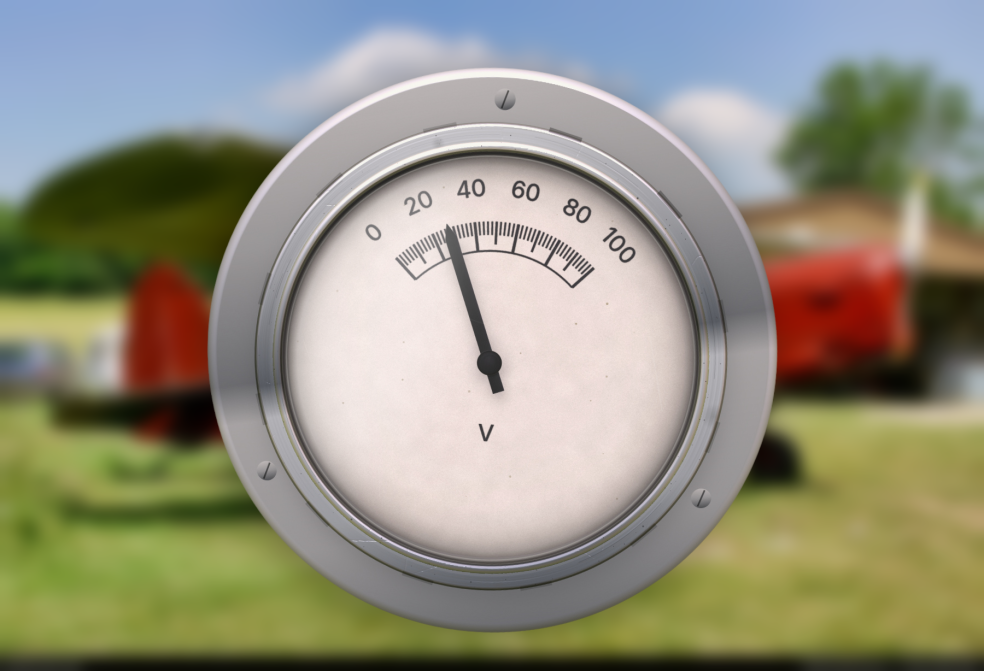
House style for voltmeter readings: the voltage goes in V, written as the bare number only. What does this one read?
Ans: 28
